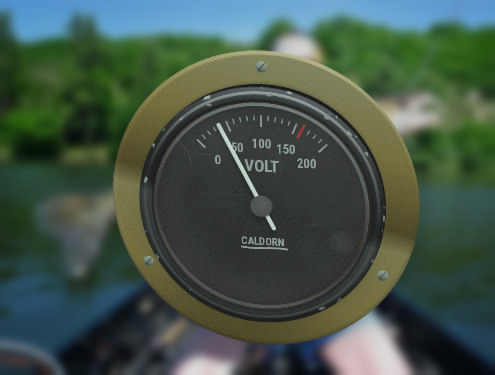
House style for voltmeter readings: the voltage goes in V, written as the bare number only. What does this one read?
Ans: 40
